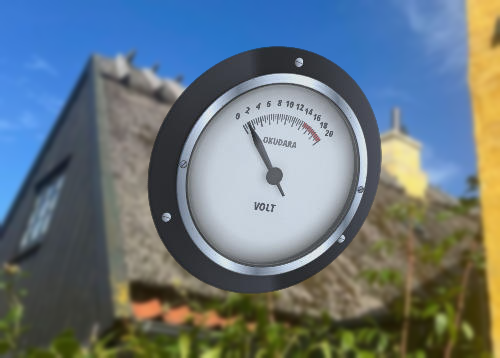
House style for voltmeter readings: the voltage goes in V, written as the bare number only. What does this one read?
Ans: 1
